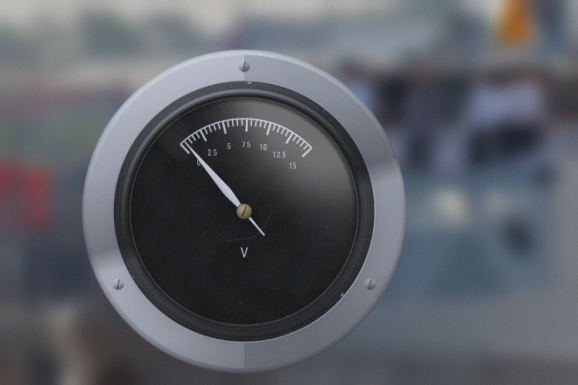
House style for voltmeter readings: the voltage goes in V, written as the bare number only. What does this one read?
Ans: 0.5
